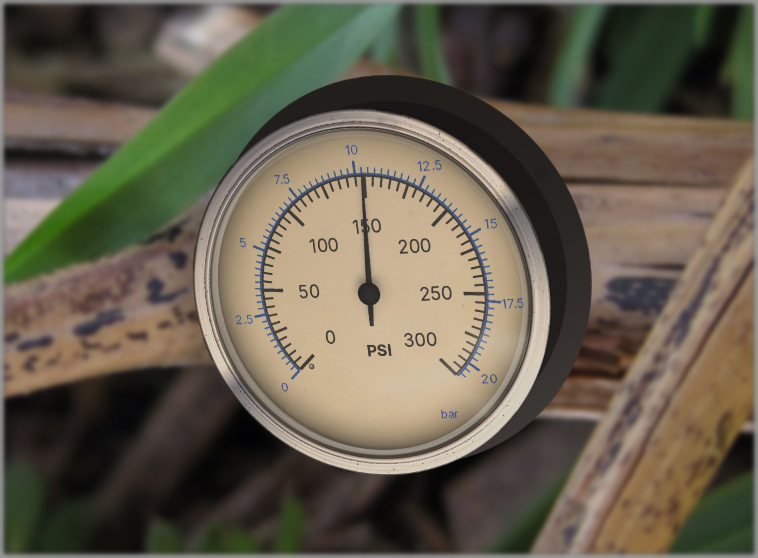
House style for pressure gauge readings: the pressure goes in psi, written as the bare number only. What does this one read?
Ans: 150
